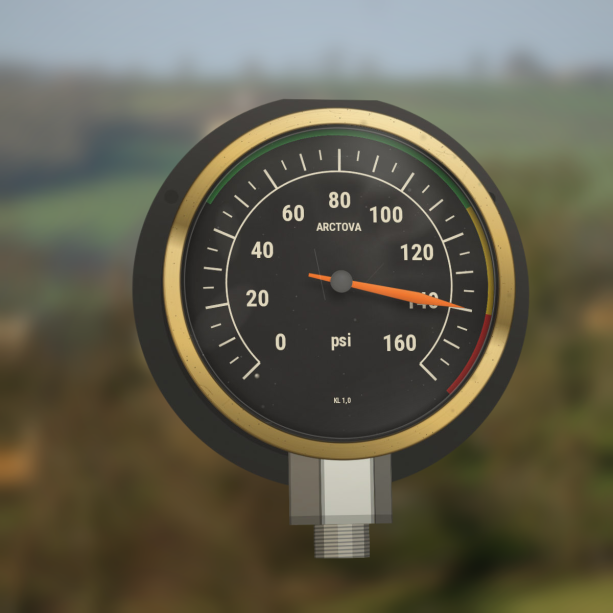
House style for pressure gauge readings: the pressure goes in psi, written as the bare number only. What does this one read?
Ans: 140
